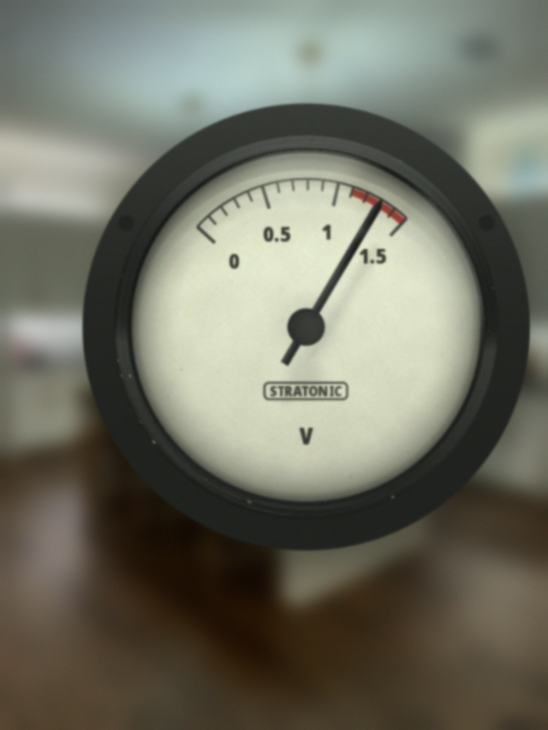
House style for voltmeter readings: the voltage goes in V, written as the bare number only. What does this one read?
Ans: 1.3
